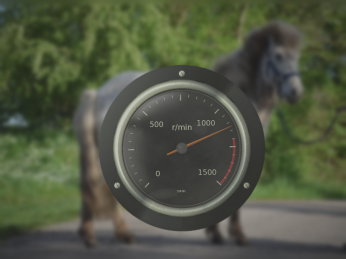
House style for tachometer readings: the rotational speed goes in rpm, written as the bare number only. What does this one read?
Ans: 1125
